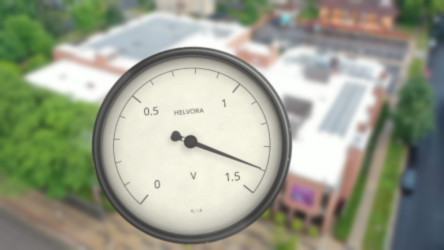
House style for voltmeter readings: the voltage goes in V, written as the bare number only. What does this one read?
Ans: 1.4
